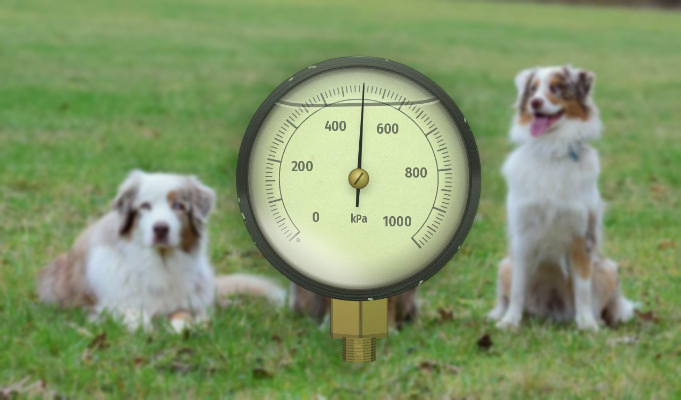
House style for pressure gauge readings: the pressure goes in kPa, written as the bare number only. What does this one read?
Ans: 500
